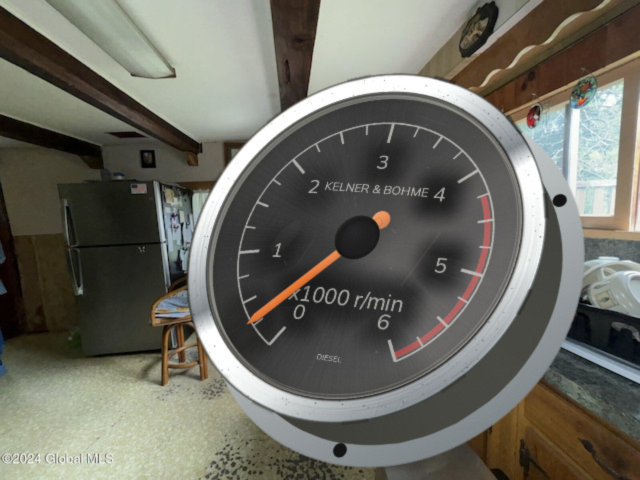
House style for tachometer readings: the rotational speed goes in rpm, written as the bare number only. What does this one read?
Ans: 250
